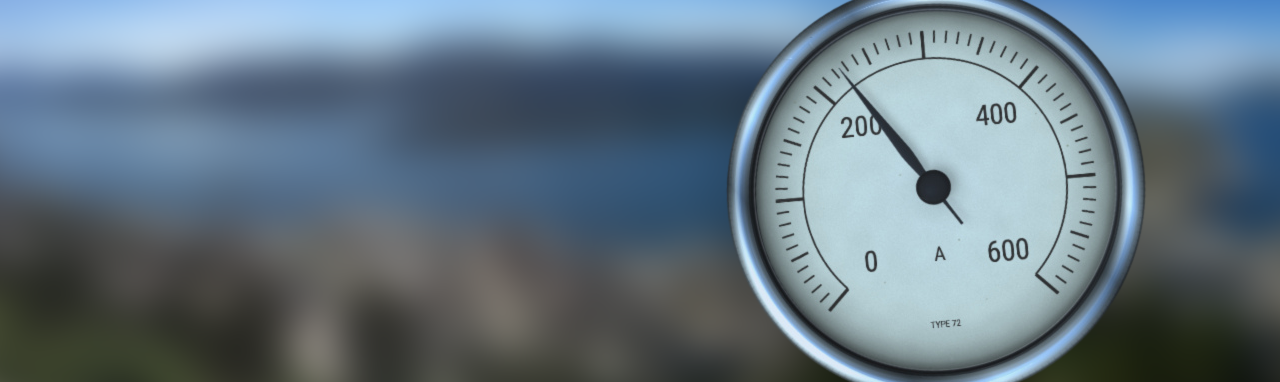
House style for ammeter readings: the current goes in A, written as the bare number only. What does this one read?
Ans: 225
